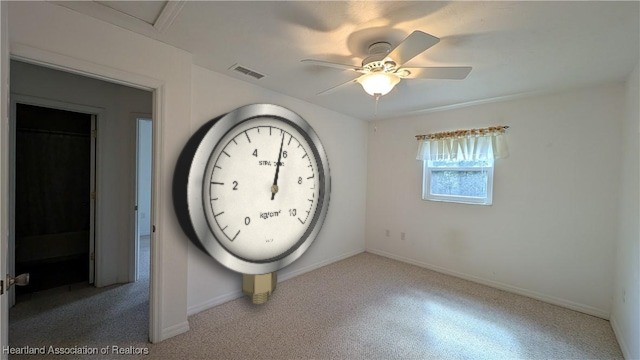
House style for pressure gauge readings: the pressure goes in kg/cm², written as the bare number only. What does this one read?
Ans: 5.5
